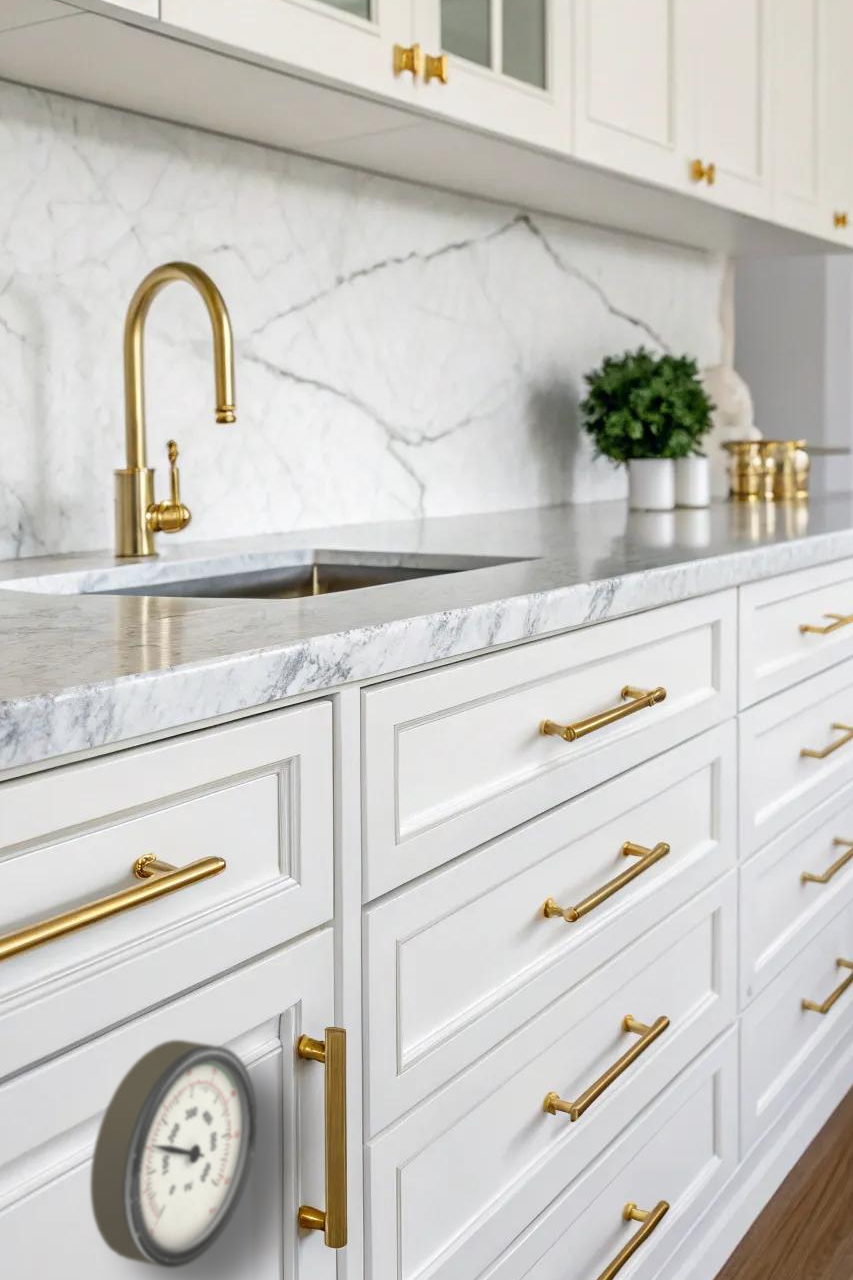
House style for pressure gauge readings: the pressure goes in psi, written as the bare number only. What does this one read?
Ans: 150
